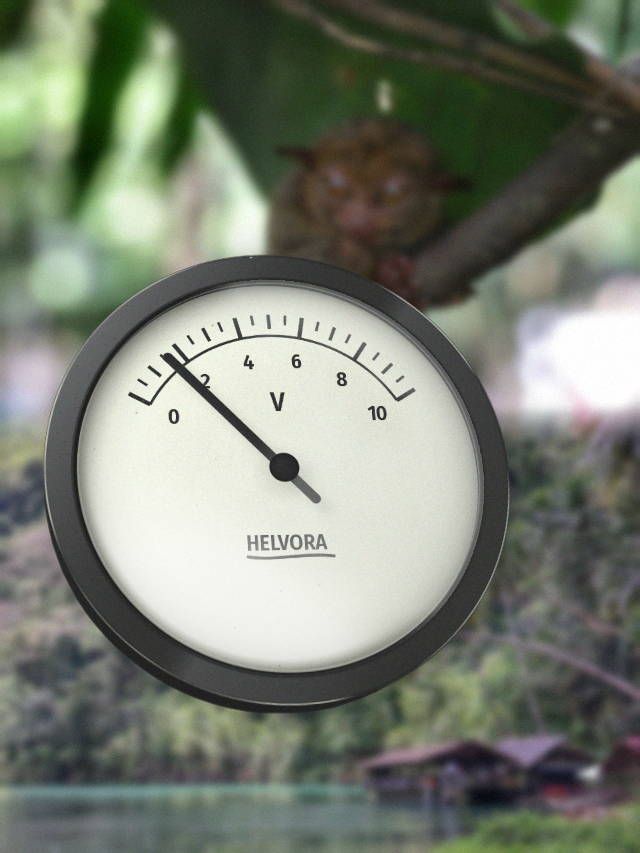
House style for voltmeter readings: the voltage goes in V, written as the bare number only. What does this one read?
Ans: 1.5
